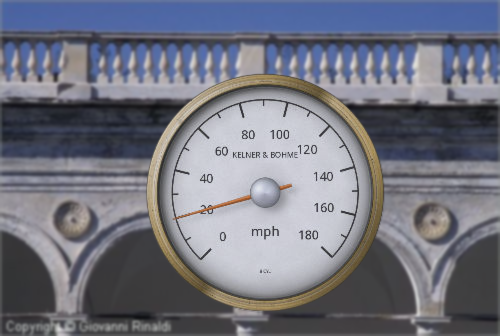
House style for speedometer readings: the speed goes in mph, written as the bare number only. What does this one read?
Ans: 20
